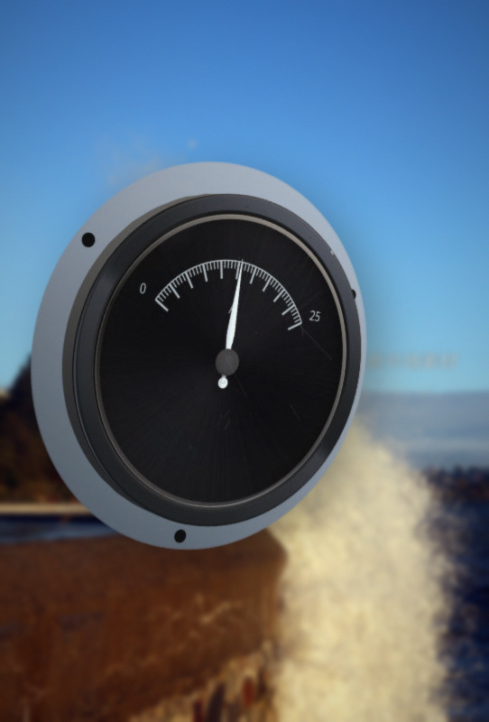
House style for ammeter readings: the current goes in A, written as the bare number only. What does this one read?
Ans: 12.5
